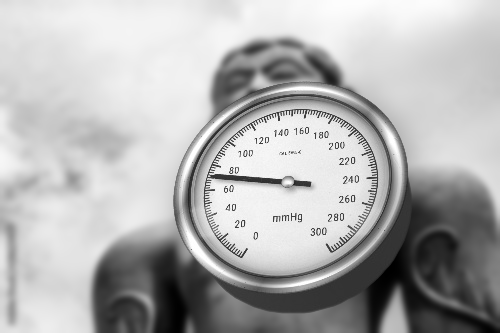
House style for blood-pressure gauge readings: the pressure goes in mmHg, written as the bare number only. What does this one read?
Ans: 70
